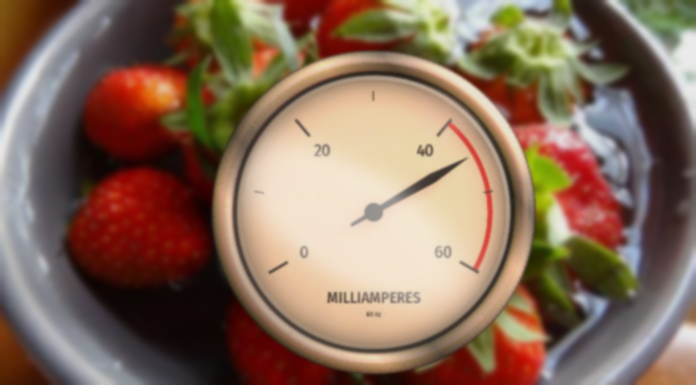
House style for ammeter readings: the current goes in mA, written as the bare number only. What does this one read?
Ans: 45
